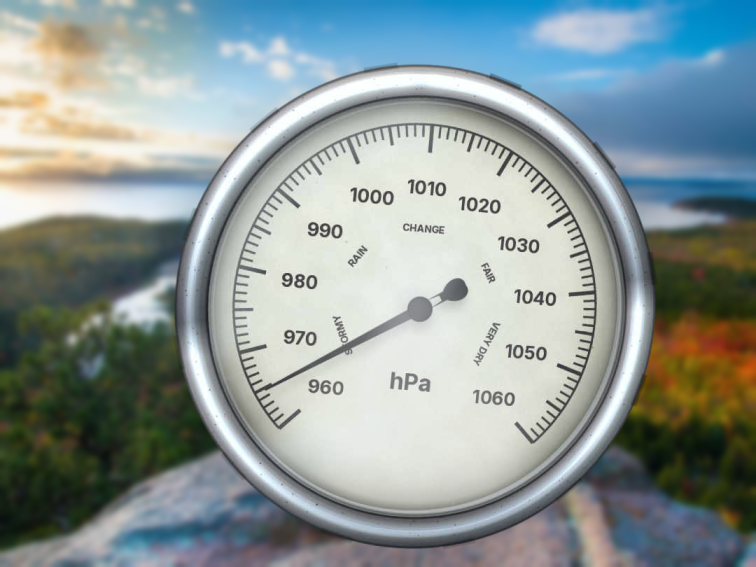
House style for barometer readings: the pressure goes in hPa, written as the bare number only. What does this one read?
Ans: 965
